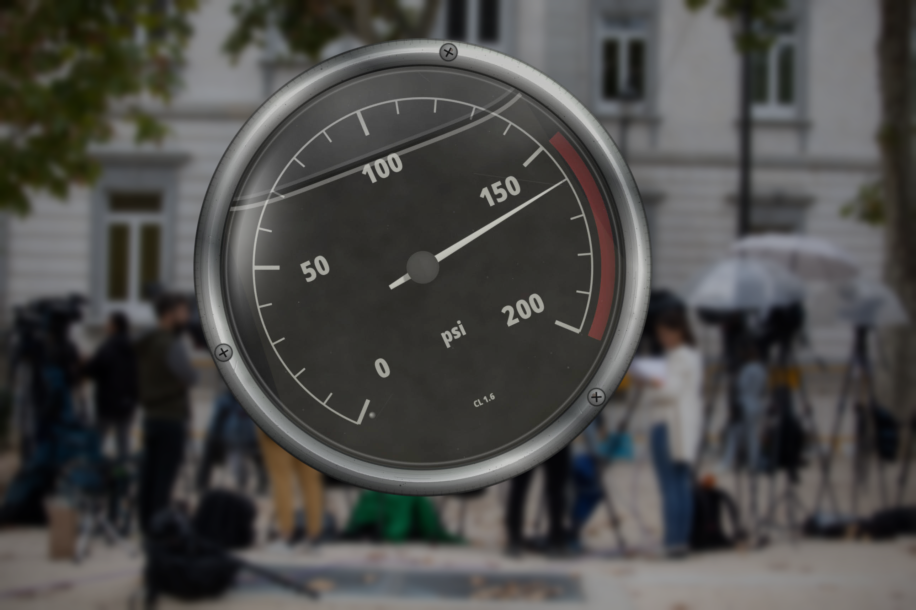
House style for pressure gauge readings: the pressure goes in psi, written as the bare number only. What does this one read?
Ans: 160
